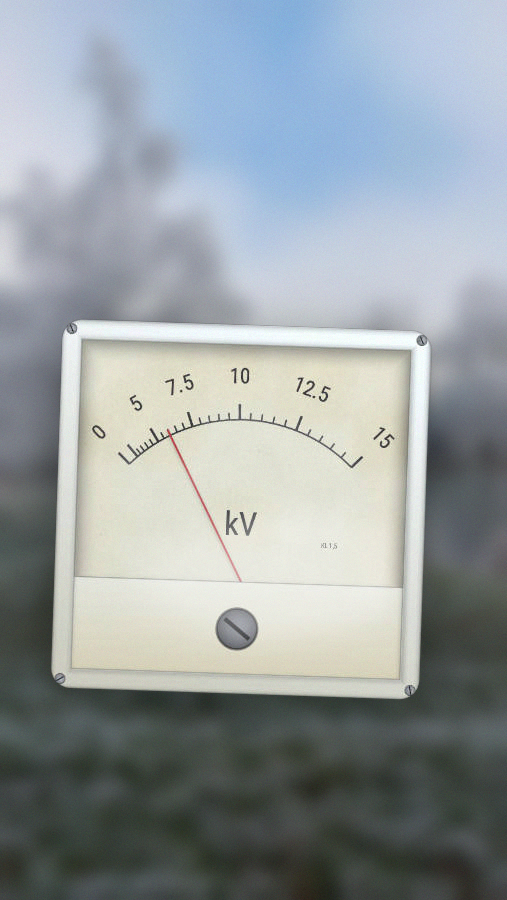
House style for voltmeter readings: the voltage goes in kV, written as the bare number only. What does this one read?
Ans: 6
